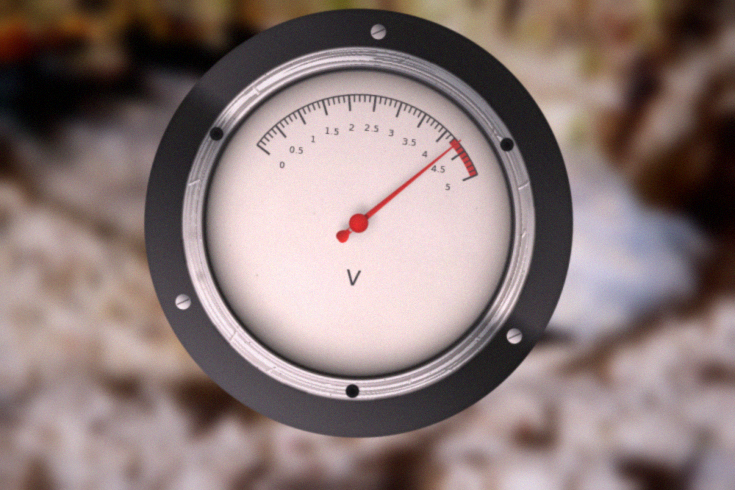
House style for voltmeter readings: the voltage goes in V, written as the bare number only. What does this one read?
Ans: 4.3
